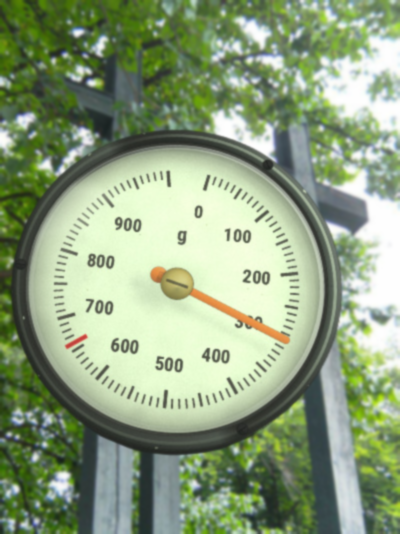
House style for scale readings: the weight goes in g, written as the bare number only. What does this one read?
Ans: 300
